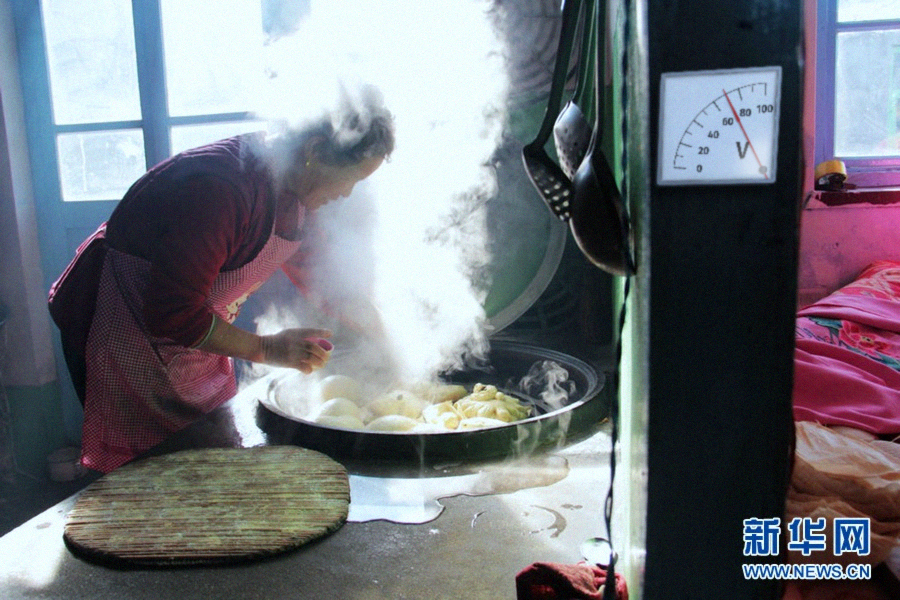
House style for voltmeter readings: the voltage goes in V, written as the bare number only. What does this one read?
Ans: 70
